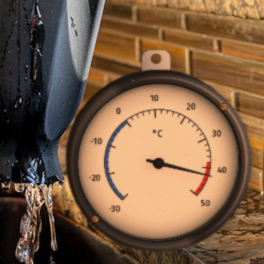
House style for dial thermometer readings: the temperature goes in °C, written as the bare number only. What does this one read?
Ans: 42
